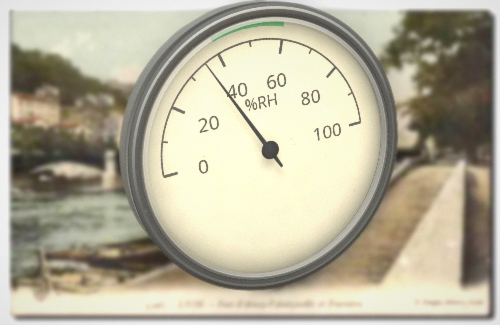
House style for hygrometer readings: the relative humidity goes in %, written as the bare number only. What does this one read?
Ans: 35
